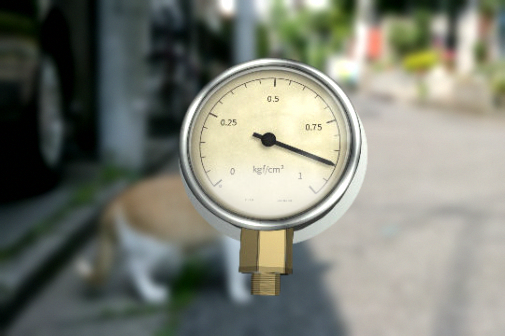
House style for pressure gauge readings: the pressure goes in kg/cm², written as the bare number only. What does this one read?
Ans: 0.9
